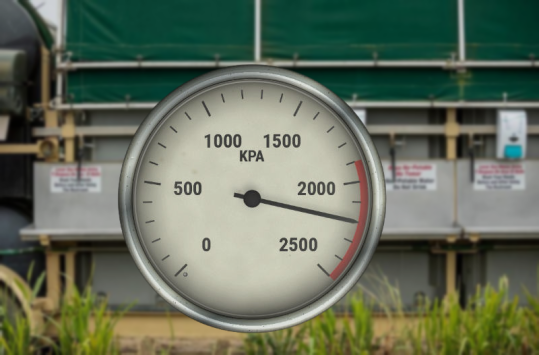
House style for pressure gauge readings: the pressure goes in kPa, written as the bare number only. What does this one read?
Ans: 2200
